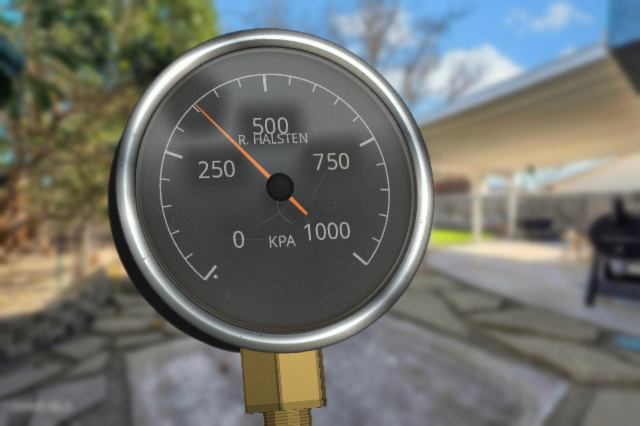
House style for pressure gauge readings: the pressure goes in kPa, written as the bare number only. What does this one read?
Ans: 350
